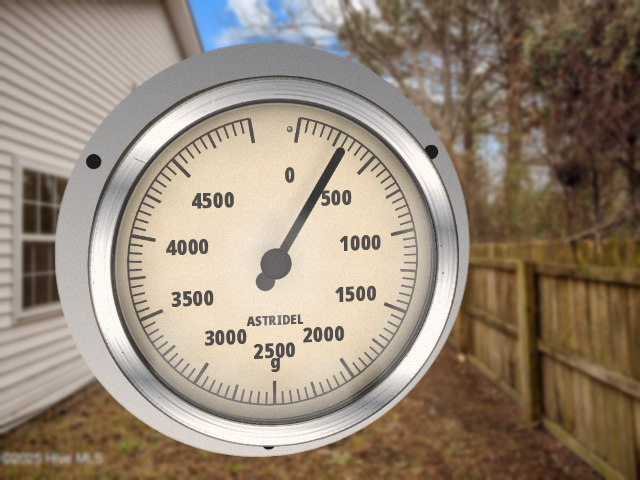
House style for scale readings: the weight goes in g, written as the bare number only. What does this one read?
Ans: 300
